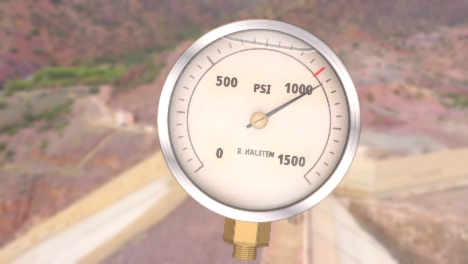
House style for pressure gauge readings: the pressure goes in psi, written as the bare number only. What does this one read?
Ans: 1050
